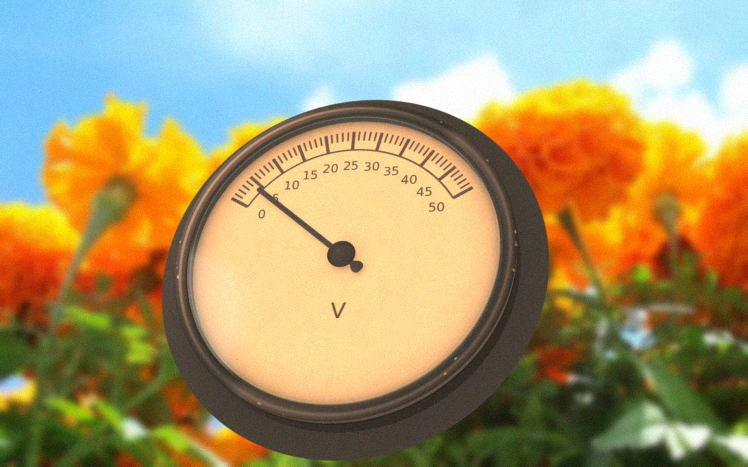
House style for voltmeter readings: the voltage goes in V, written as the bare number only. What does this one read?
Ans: 4
